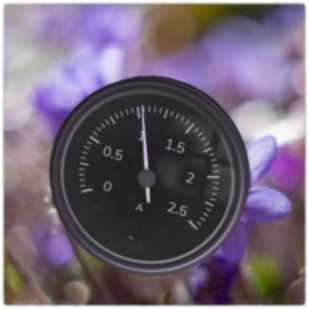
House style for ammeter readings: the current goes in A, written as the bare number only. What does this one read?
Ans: 1.05
